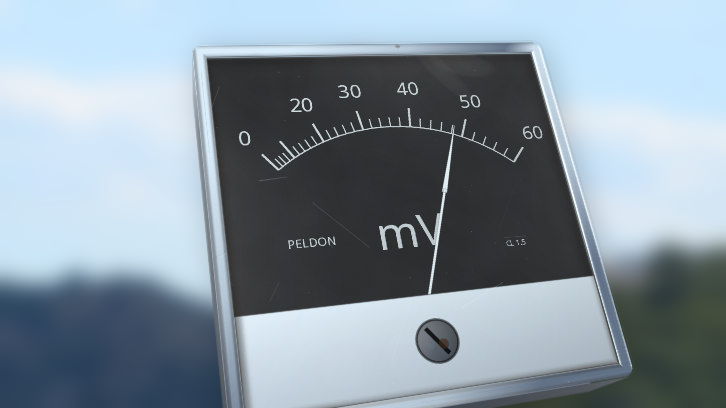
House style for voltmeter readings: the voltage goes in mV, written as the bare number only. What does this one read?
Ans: 48
